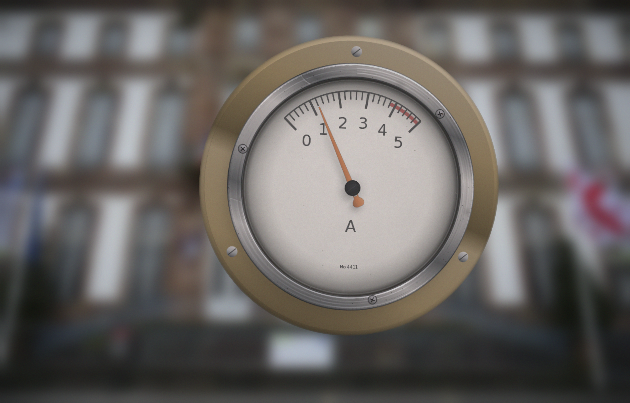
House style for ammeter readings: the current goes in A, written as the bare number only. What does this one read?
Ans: 1.2
